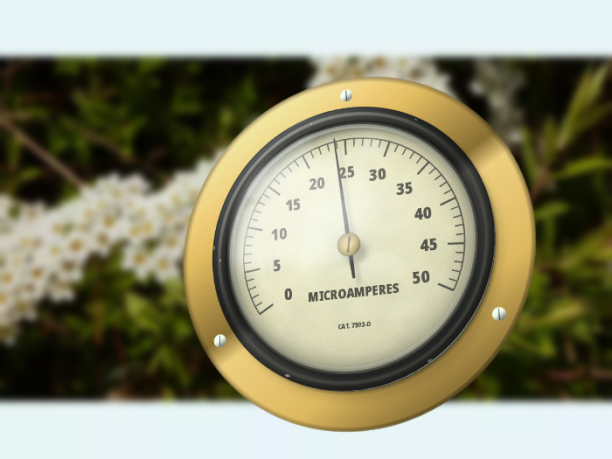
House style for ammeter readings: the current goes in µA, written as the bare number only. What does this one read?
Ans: 24
